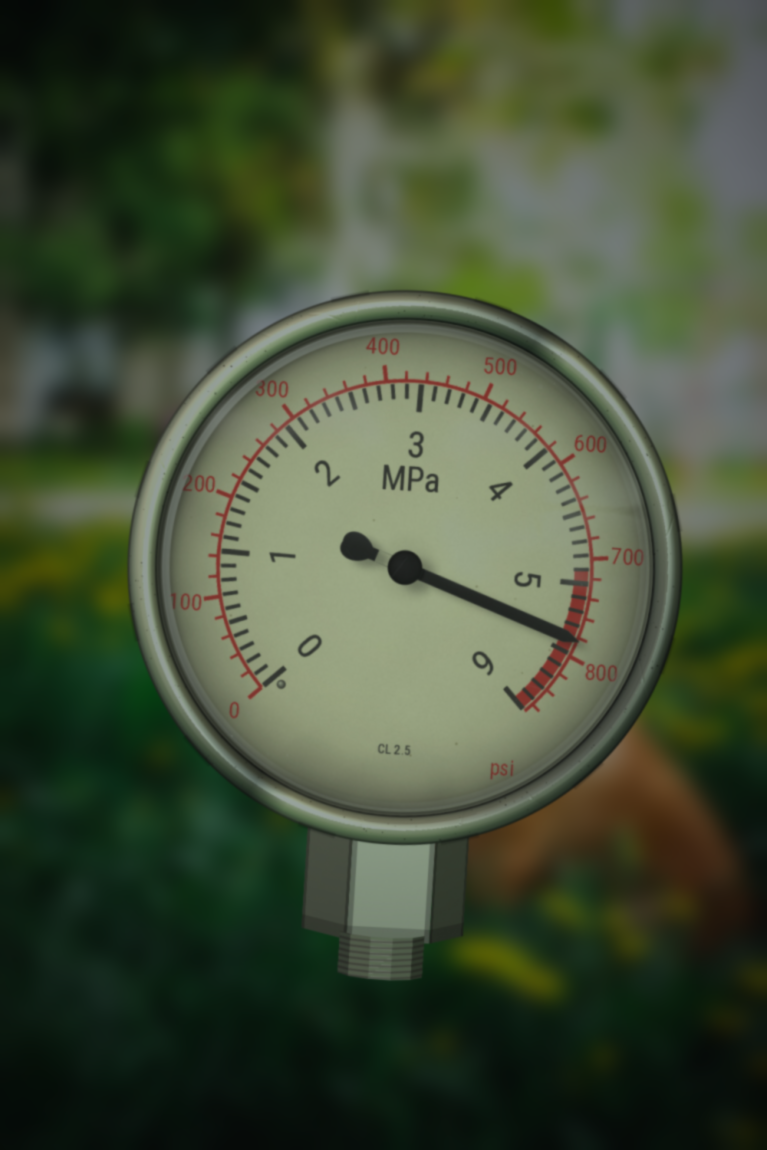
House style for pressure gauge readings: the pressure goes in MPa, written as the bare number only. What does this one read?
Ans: 5.4
